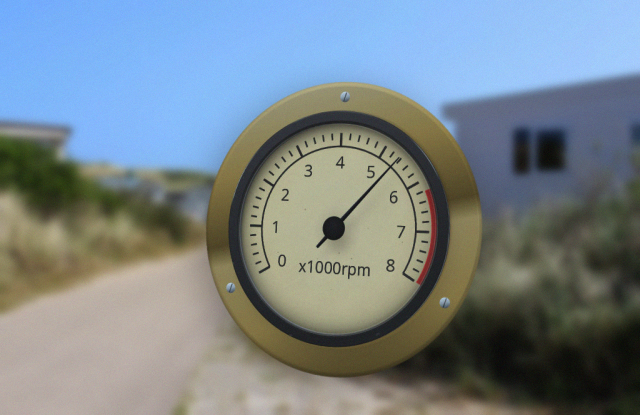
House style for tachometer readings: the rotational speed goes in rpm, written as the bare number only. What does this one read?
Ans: 5400
